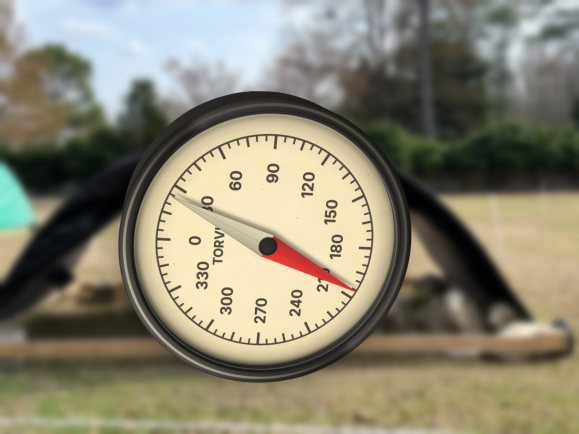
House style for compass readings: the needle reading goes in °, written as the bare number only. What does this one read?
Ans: 205
